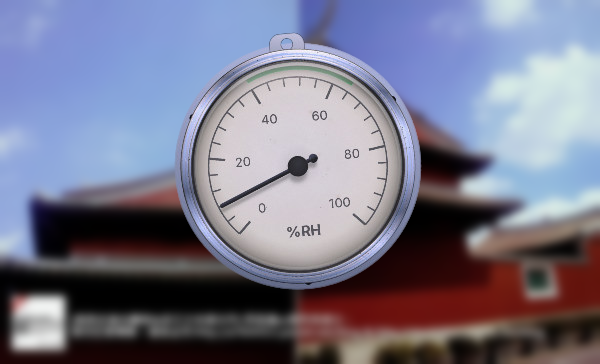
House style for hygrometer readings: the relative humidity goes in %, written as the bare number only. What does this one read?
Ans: 8
